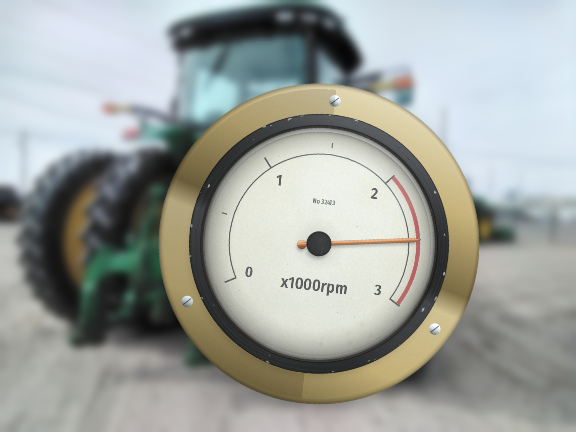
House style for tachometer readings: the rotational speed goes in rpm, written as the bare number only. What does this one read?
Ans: 2500
